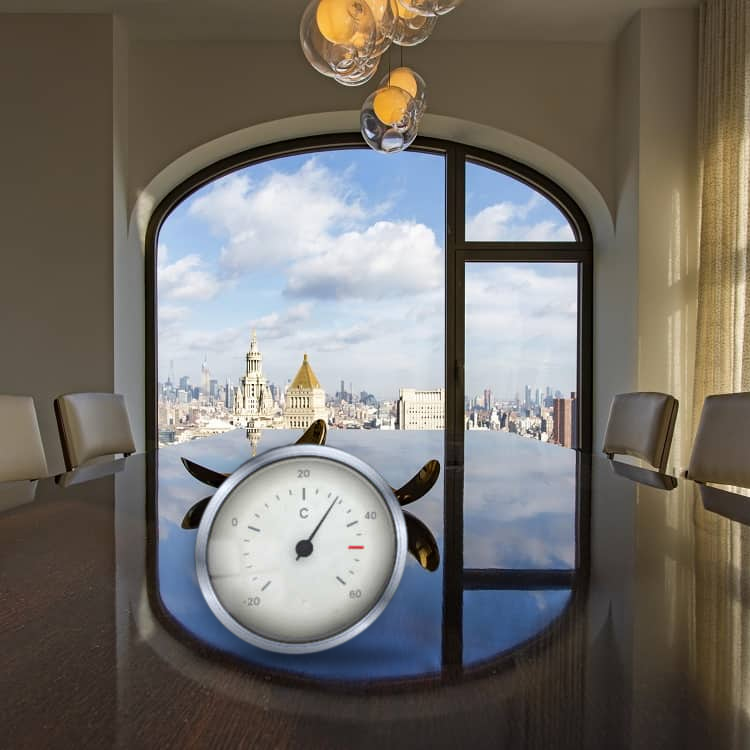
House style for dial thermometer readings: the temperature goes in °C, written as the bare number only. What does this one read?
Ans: 30
